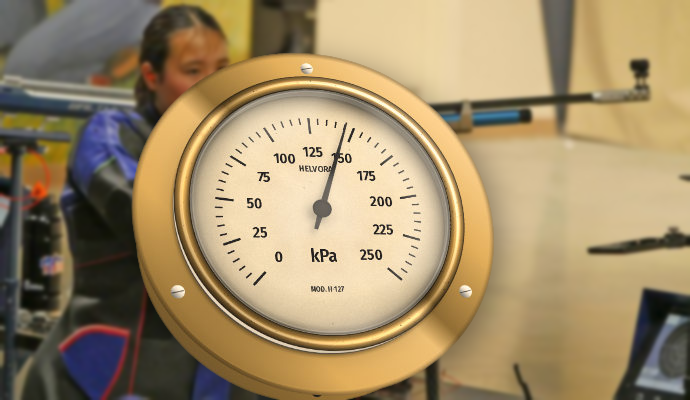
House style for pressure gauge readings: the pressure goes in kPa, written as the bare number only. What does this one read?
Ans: 145
